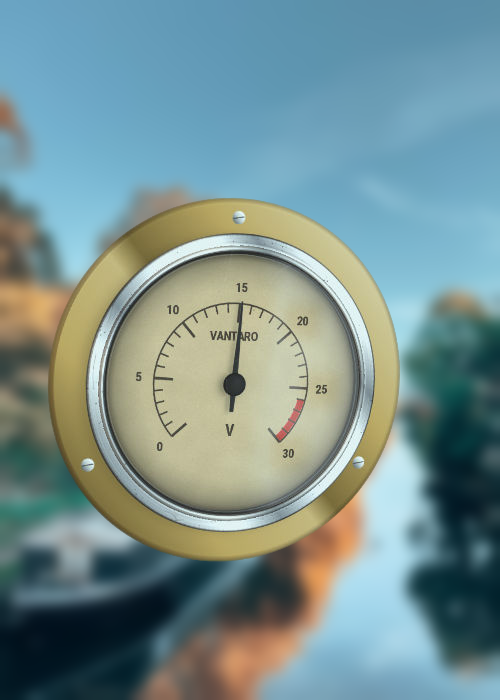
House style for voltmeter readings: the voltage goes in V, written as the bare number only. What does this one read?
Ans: 15
